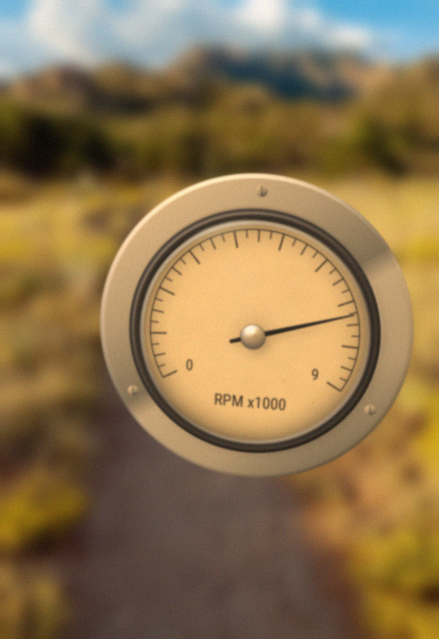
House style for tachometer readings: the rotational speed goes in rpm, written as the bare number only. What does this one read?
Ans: 7250
